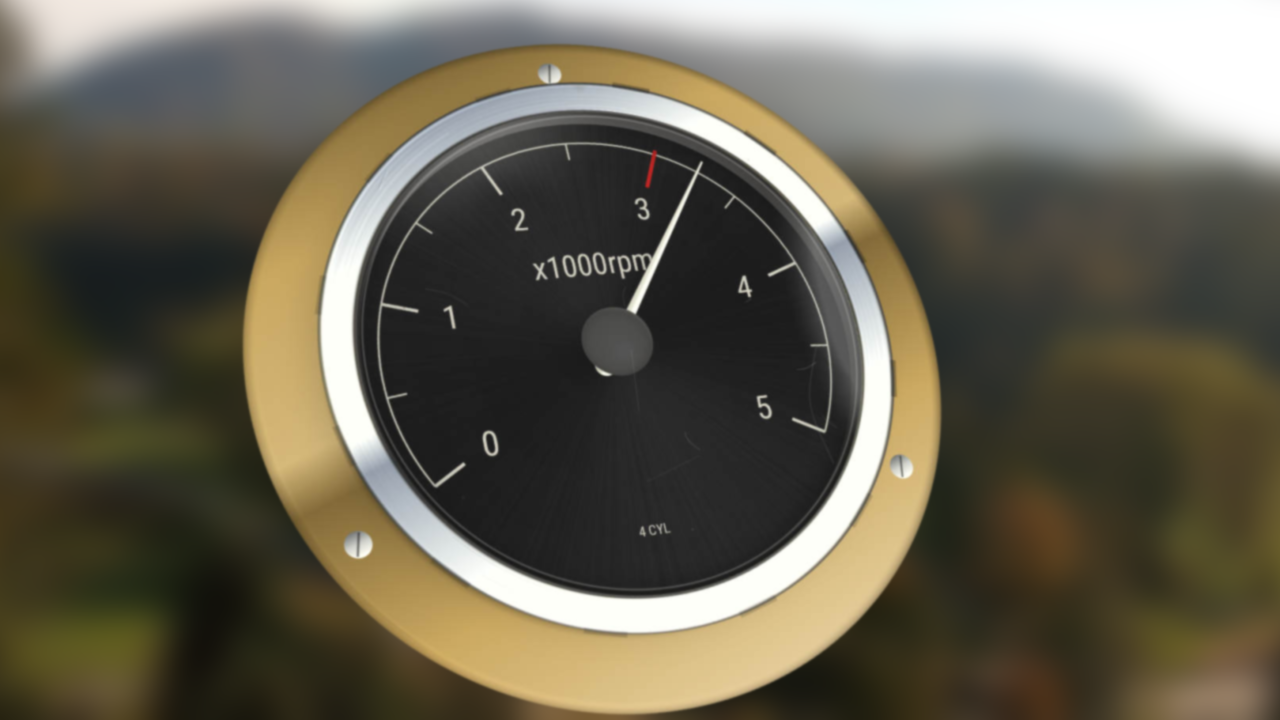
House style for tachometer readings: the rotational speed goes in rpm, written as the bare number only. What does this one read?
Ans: 3250
